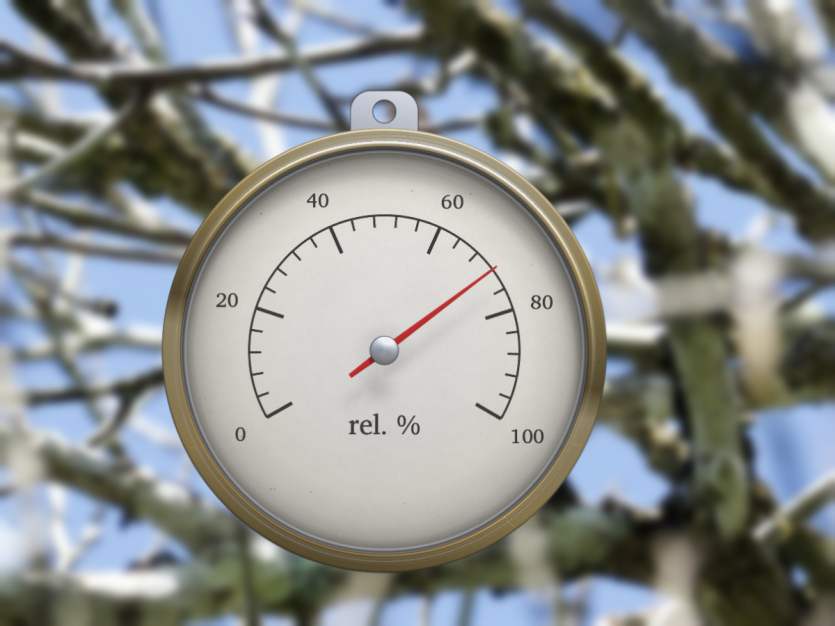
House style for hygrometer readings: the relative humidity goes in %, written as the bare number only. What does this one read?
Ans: 72
